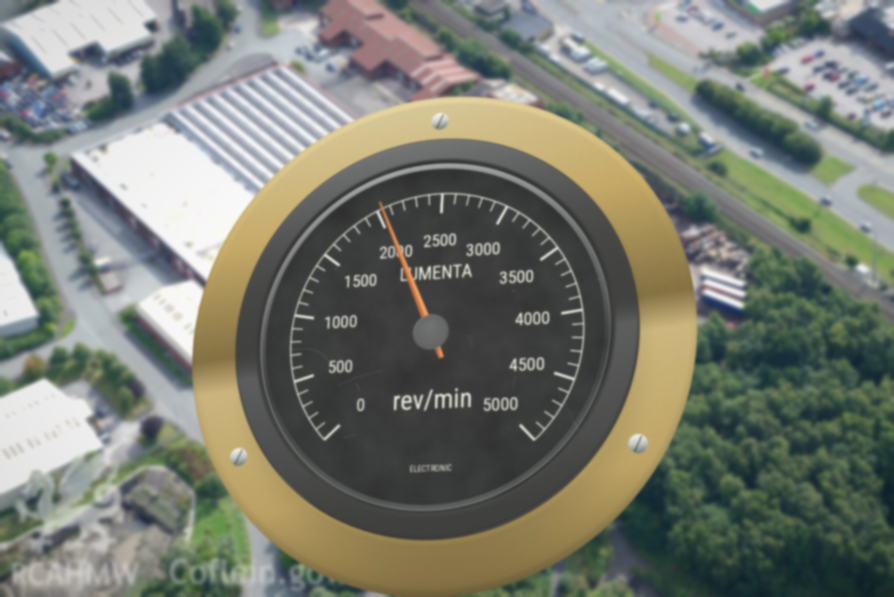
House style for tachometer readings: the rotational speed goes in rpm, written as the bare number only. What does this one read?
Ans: 2050
